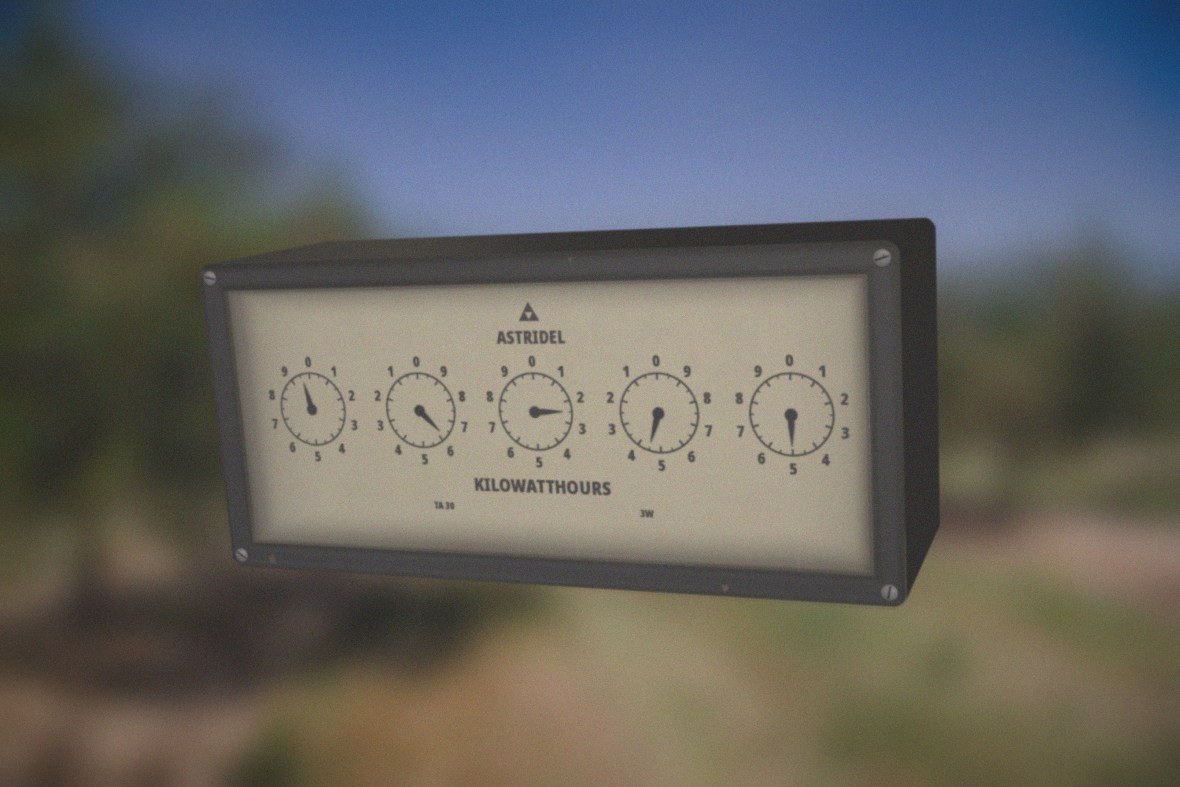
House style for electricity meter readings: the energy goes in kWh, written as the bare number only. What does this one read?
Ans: 96245
